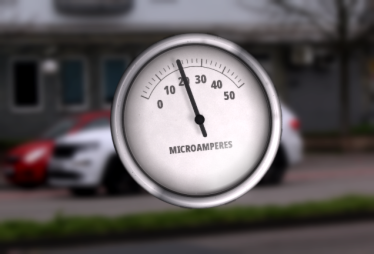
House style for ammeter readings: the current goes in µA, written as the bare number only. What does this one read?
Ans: 20
